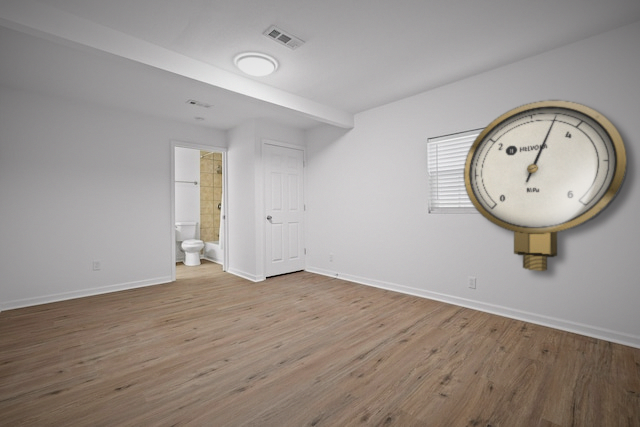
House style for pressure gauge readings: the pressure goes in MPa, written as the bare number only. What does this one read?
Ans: 3.5
